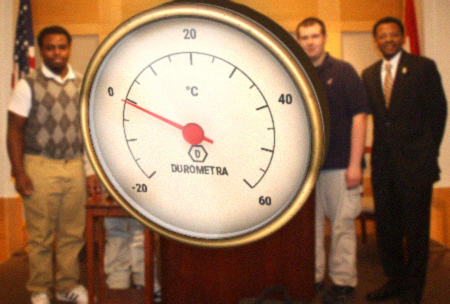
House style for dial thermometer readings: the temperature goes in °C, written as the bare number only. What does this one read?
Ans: 0
